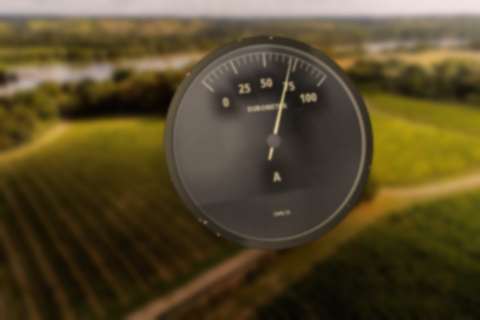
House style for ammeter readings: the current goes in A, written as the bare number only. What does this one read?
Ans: 70
